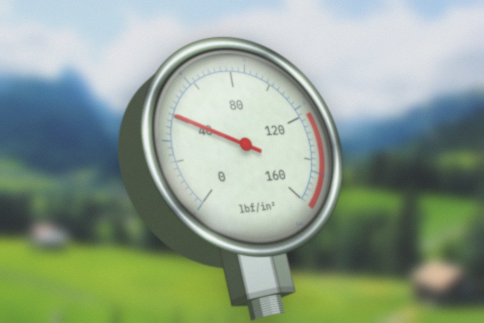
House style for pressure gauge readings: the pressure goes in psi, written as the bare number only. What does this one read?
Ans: 40
